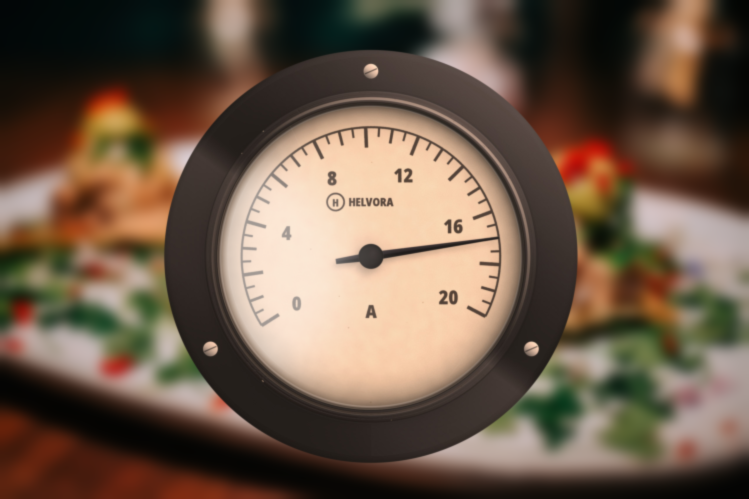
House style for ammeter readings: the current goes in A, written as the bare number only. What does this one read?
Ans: 17
